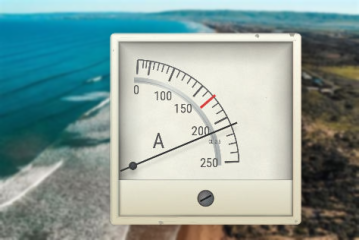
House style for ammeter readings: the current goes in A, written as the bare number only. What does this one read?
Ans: 210
